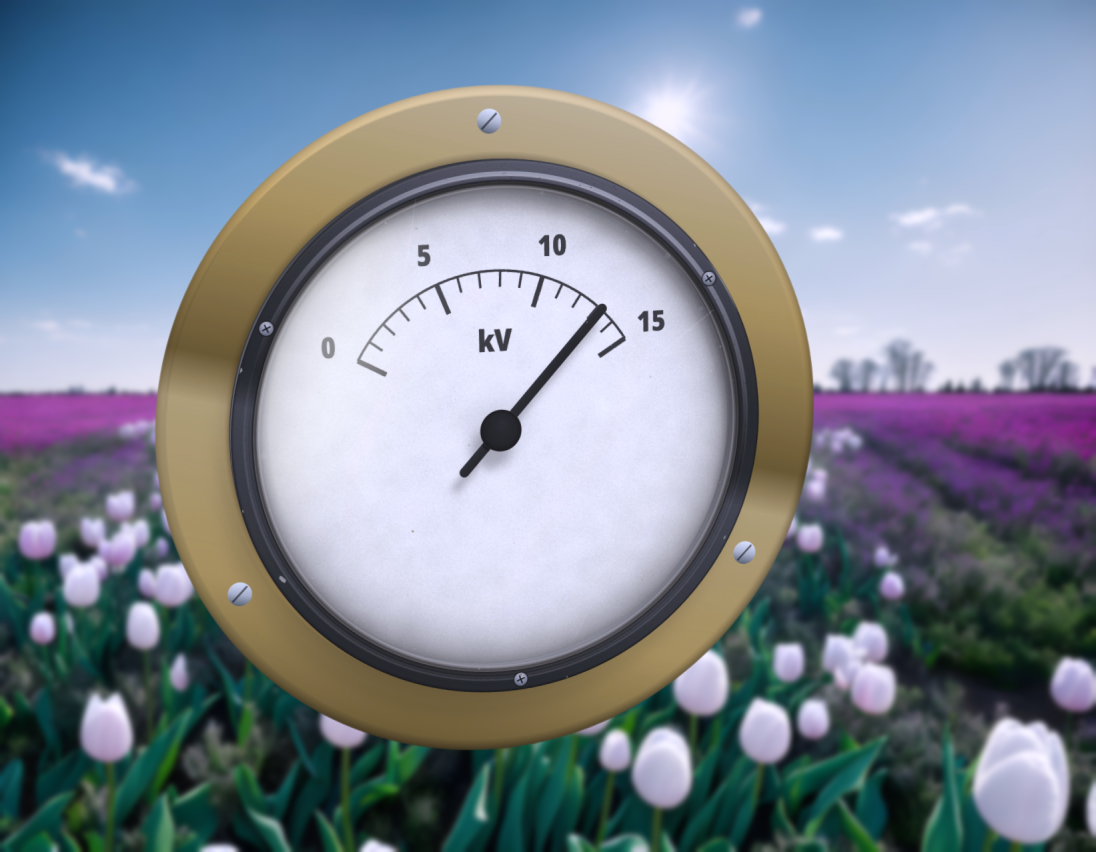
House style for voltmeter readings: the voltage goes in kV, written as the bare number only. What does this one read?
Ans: 13
